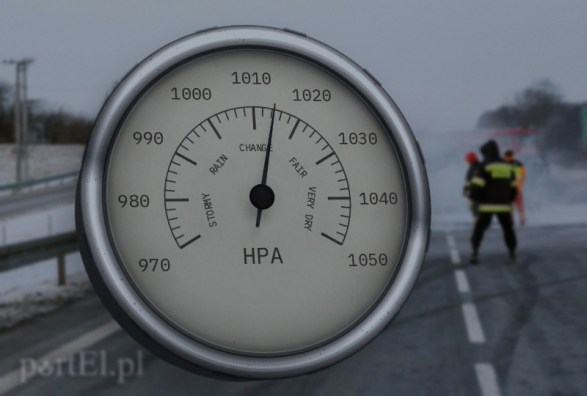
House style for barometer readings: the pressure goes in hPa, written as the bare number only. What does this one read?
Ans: 1014
